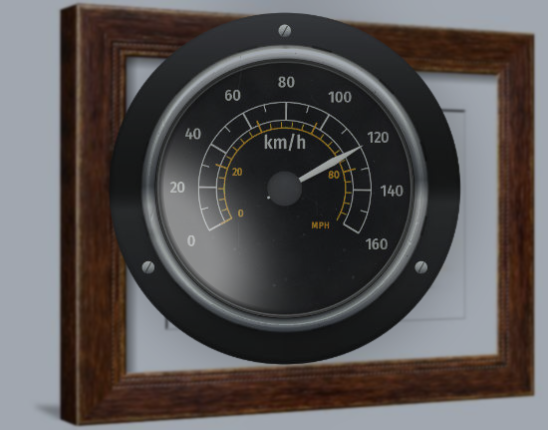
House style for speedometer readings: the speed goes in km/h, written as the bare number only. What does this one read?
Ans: 120
